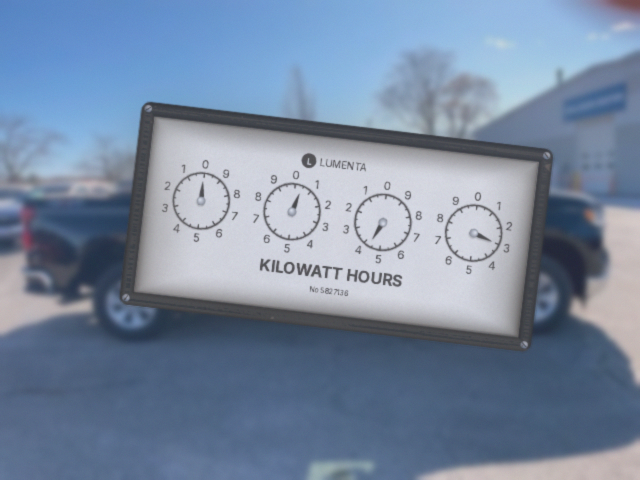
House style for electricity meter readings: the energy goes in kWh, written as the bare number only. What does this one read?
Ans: 43
